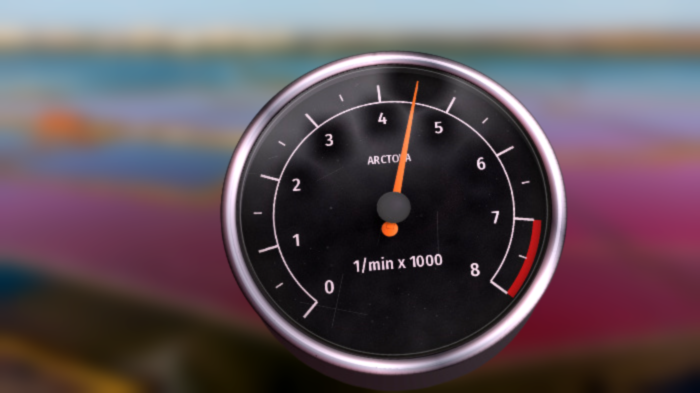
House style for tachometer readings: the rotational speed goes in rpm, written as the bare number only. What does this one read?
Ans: 4500
